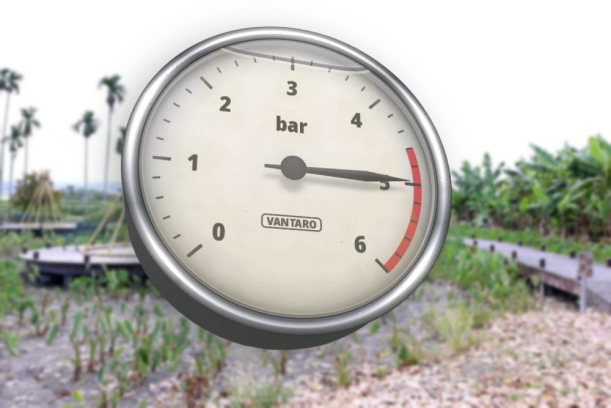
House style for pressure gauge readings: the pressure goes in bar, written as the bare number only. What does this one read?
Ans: 5
